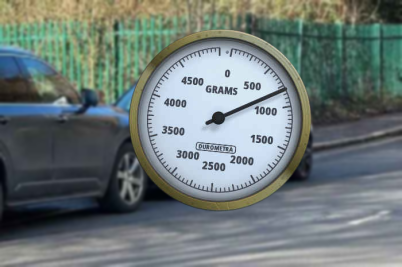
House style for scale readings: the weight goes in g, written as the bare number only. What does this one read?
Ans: 800
